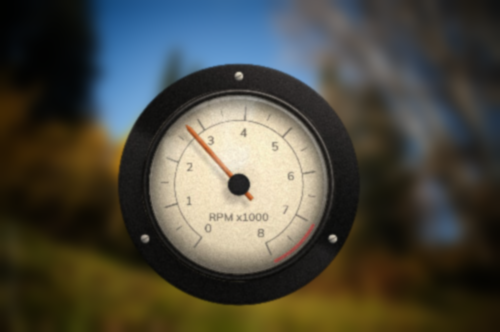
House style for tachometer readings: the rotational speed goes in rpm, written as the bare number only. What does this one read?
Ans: 2750
